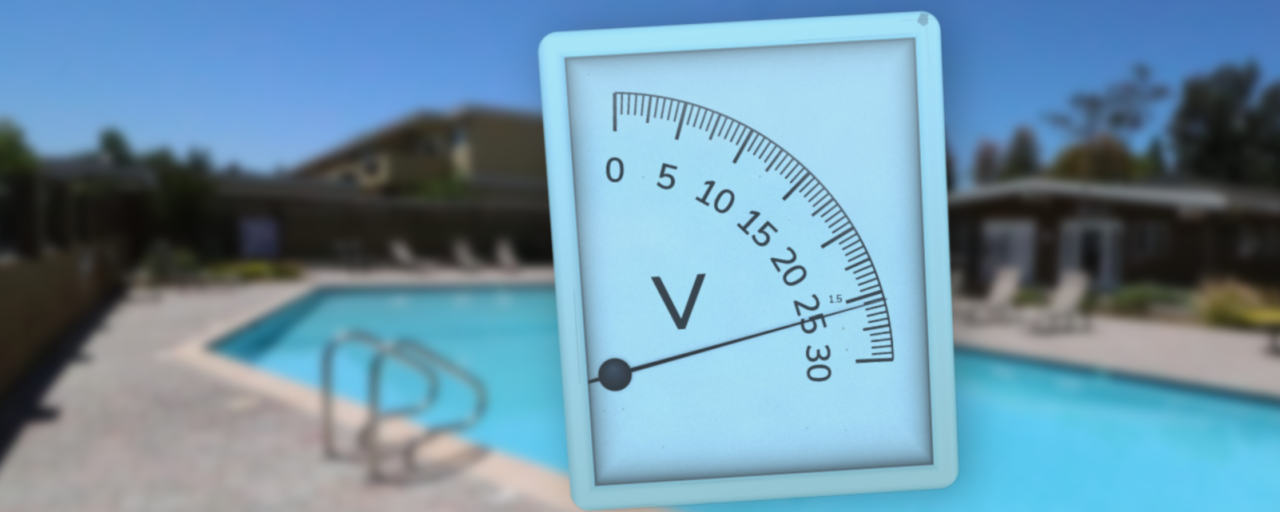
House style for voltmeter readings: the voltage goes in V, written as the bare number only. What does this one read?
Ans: 25.5
